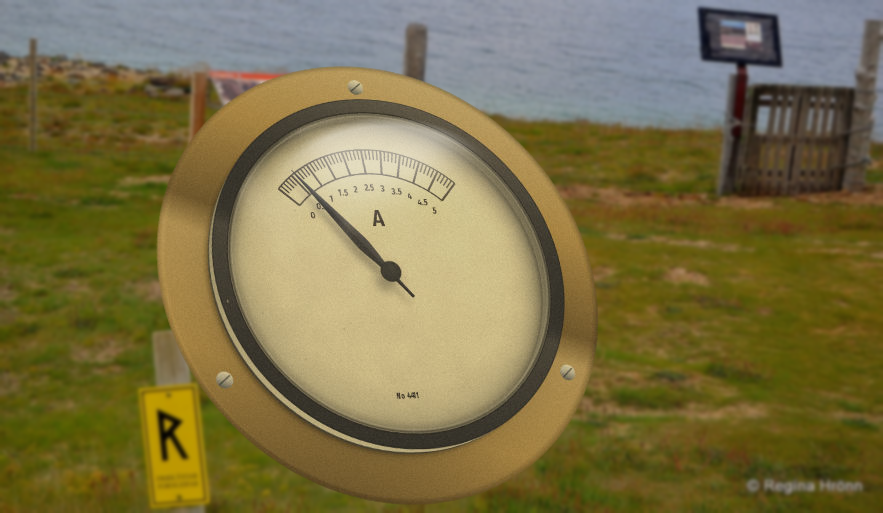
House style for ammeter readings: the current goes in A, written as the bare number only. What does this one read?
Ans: 0.5
